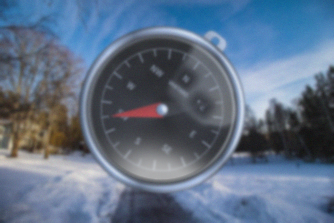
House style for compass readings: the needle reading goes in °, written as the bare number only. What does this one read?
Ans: 225
